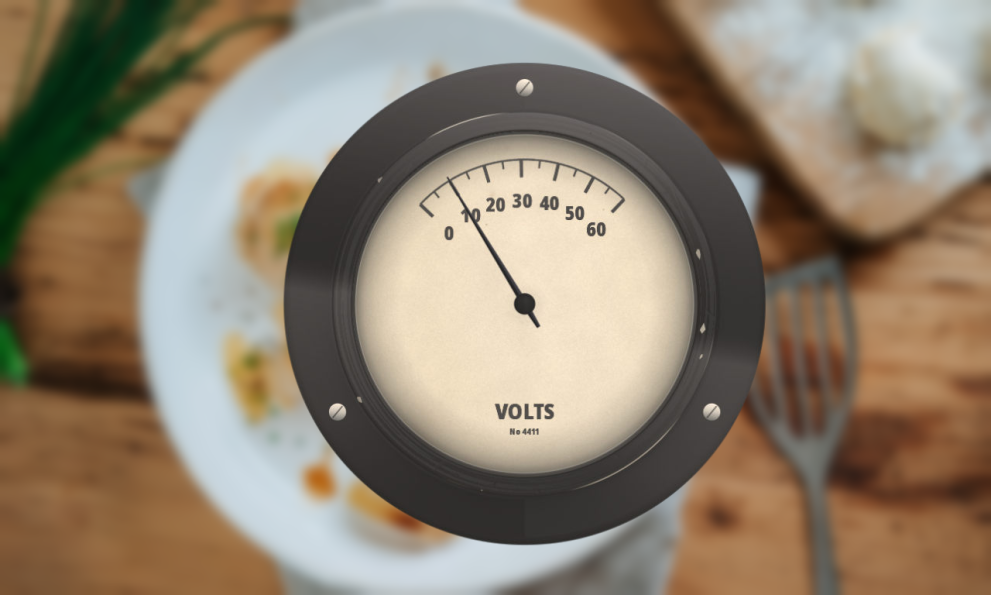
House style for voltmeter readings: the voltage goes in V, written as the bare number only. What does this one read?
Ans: 10
